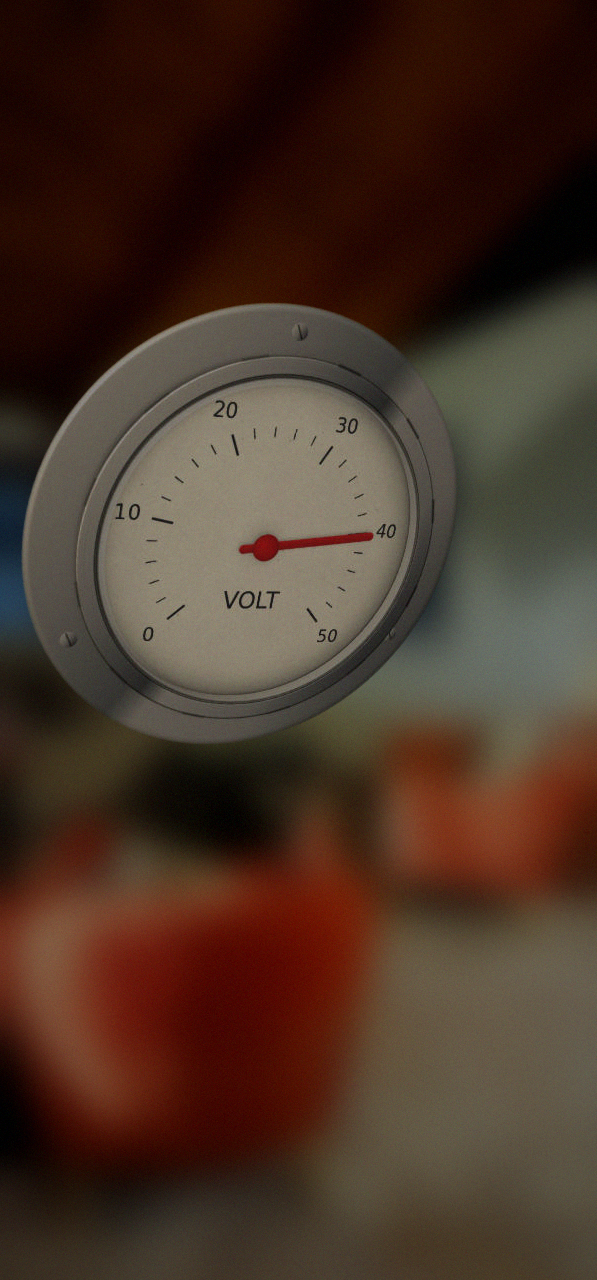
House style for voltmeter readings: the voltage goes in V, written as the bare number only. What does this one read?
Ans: 40
